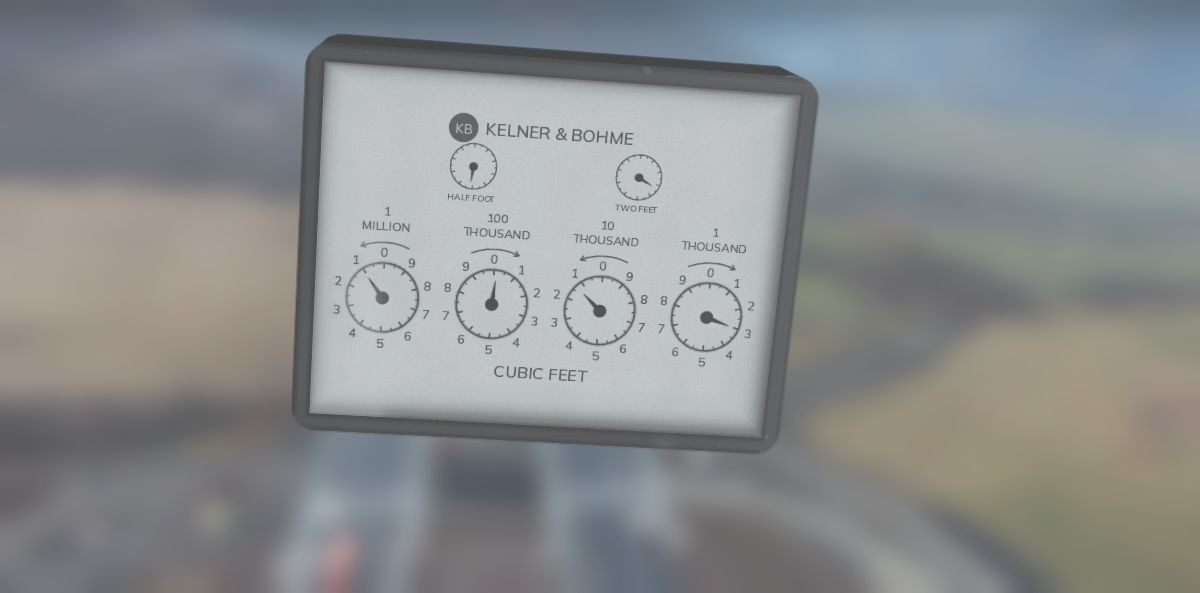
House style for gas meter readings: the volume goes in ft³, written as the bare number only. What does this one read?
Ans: 101300
